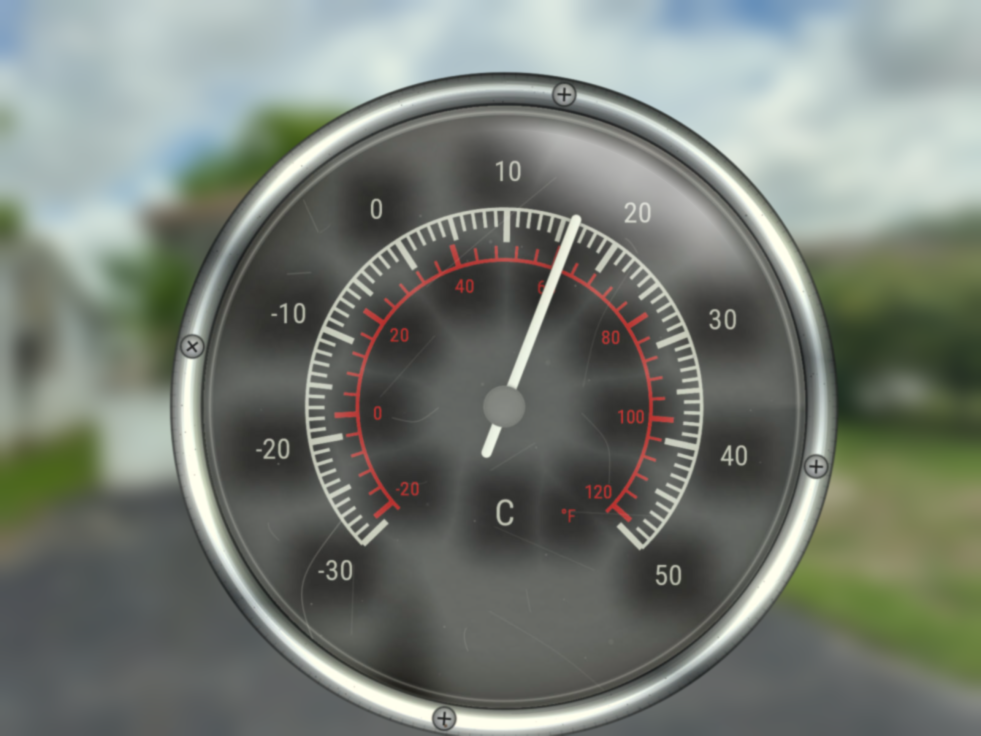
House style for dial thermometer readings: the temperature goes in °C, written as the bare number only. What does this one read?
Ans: 16
